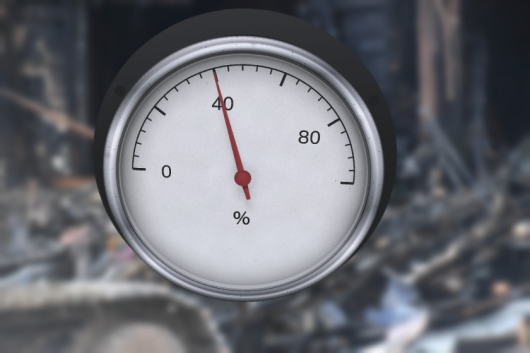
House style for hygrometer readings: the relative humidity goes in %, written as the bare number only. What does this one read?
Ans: 40
